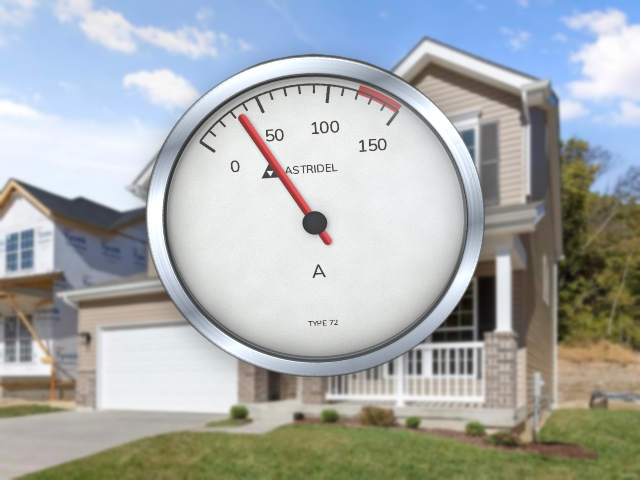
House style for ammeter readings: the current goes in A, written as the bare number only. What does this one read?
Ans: 35
